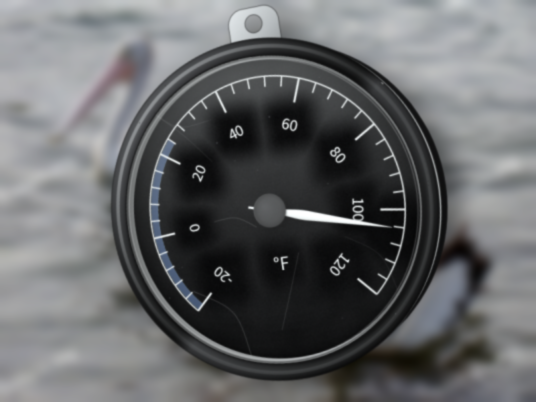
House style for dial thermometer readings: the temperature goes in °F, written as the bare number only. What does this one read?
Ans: 104
